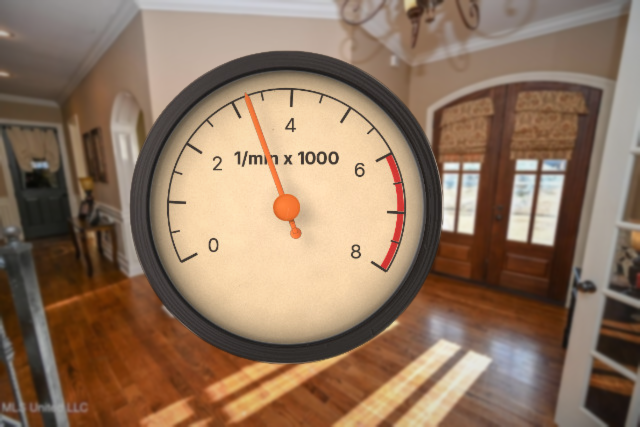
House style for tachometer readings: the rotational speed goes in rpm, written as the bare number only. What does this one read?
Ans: 3250
